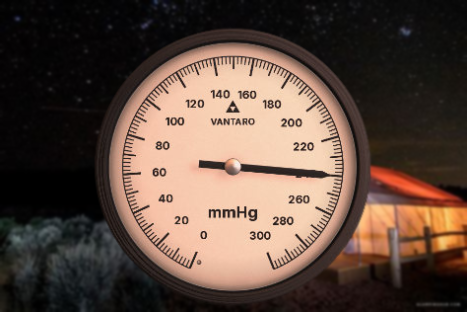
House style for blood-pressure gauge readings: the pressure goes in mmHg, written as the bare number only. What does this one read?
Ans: 240
